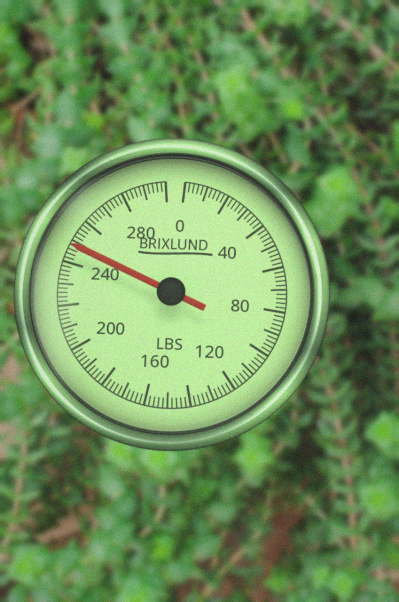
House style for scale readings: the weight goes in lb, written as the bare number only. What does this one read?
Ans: 248
